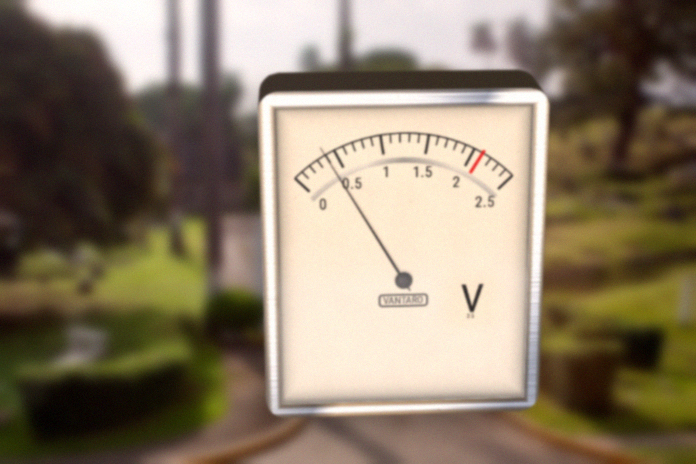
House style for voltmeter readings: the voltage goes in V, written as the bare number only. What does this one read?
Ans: 0.4
